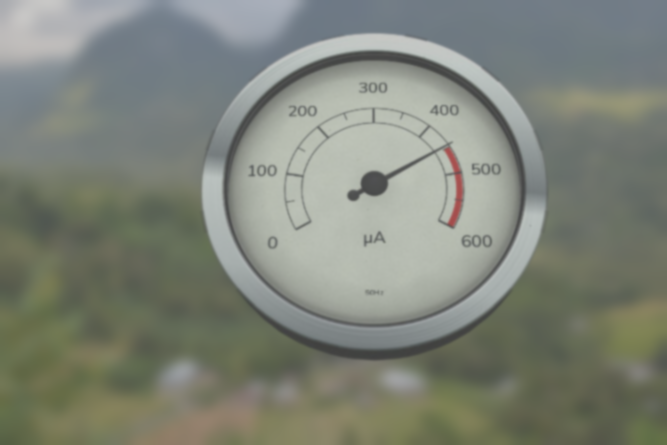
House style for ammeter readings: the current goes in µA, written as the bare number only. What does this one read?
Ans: 450
